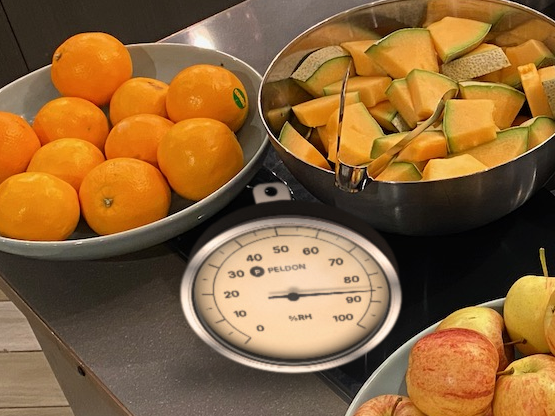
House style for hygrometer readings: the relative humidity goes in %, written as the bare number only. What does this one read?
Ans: 85
